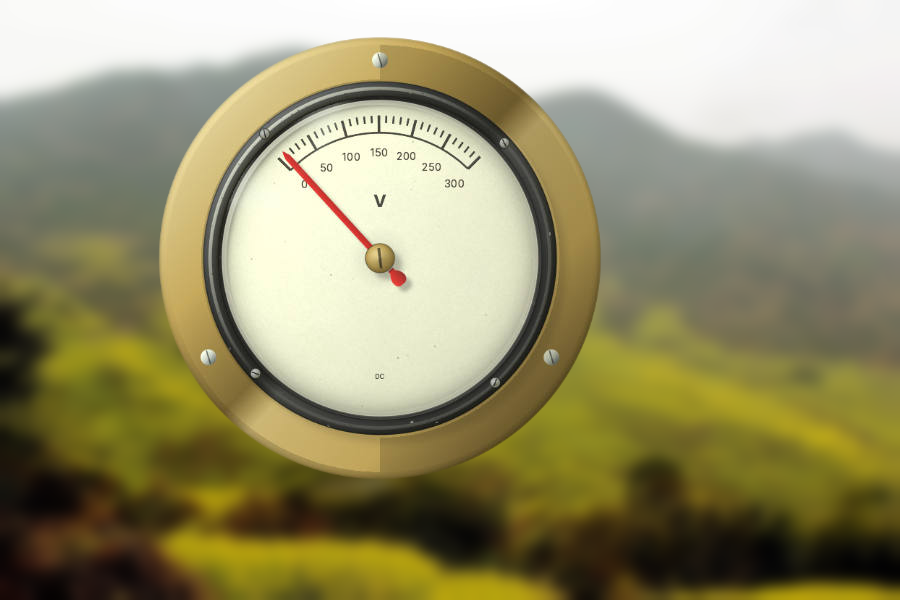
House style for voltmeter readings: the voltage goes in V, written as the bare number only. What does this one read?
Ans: 10
